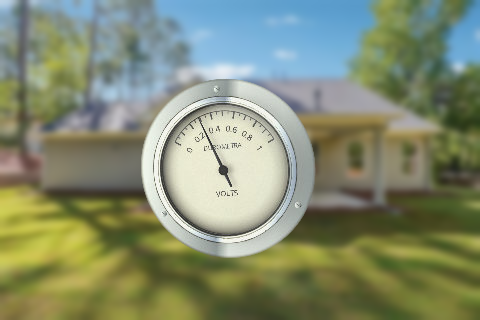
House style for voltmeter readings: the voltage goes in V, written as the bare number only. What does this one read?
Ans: 0.3
